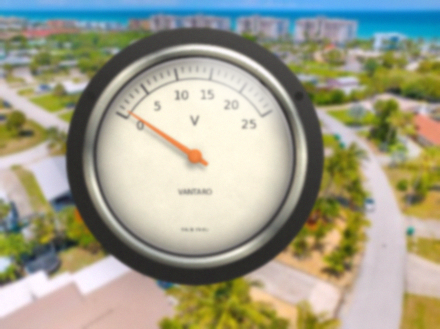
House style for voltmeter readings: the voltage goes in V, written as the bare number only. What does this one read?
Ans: 1
